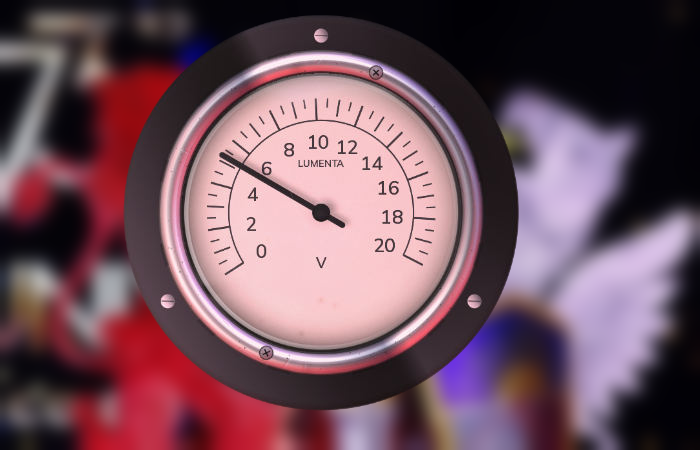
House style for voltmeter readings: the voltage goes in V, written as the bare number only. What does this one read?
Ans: 5.25
